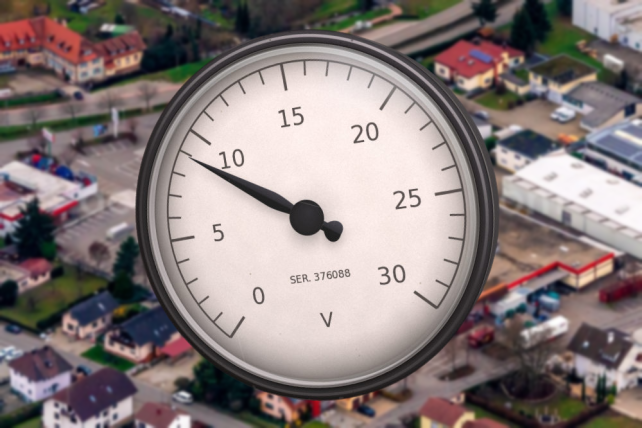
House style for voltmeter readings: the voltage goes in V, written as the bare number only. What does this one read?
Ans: 9
